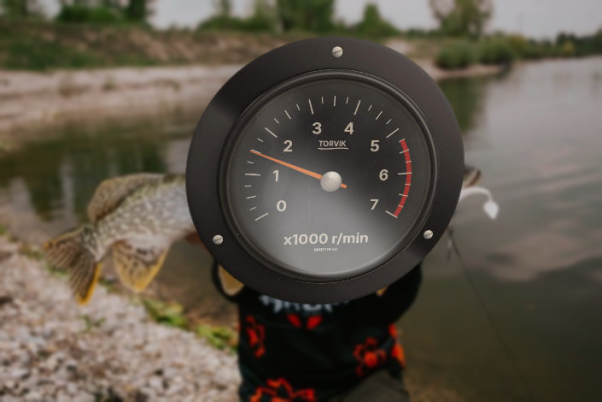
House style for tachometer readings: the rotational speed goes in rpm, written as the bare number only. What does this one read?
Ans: 1500
